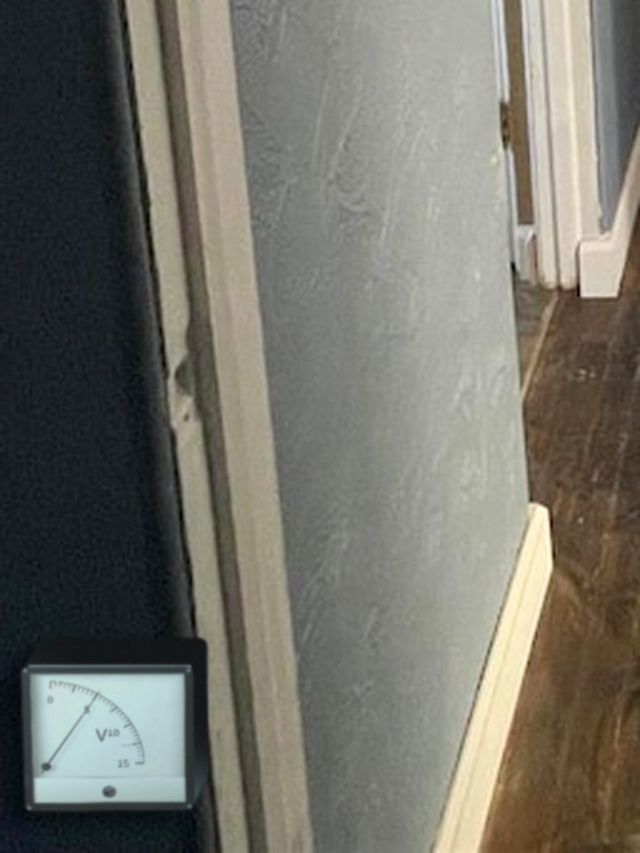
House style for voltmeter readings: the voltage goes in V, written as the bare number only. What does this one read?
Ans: 5
